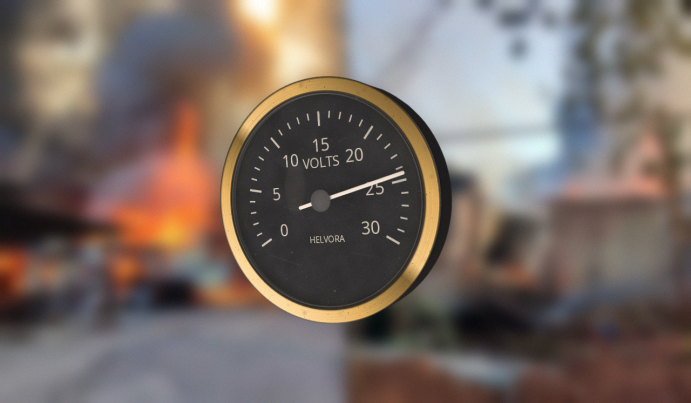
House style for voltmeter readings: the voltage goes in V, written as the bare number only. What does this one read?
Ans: 24.5
